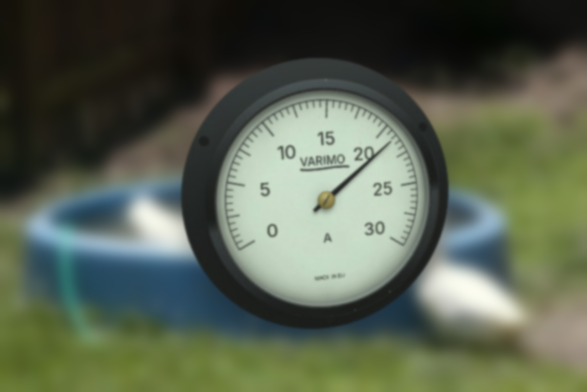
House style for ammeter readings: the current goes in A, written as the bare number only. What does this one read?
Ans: 21
